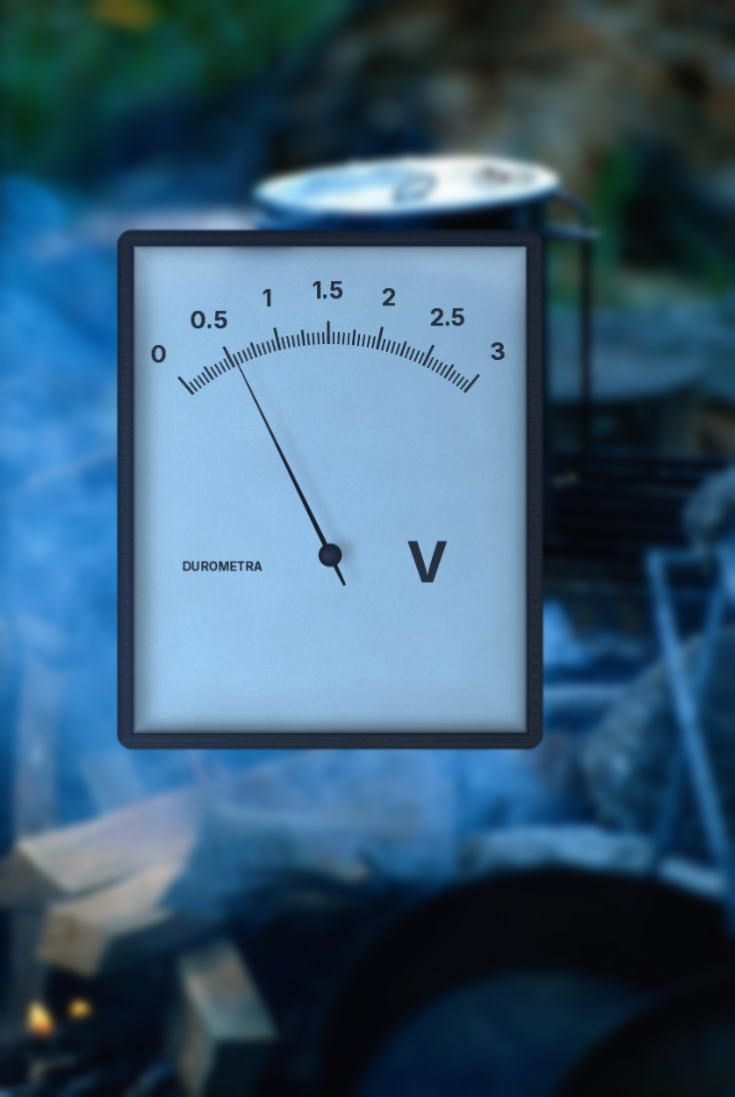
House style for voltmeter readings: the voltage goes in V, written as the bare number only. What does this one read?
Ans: 0.55
